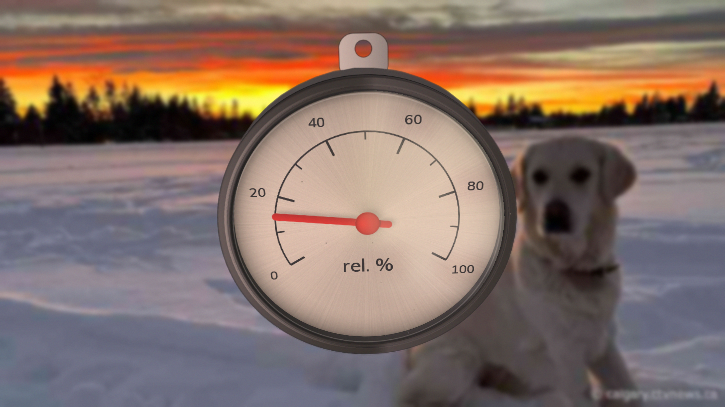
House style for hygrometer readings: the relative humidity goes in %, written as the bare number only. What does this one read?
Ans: 15
